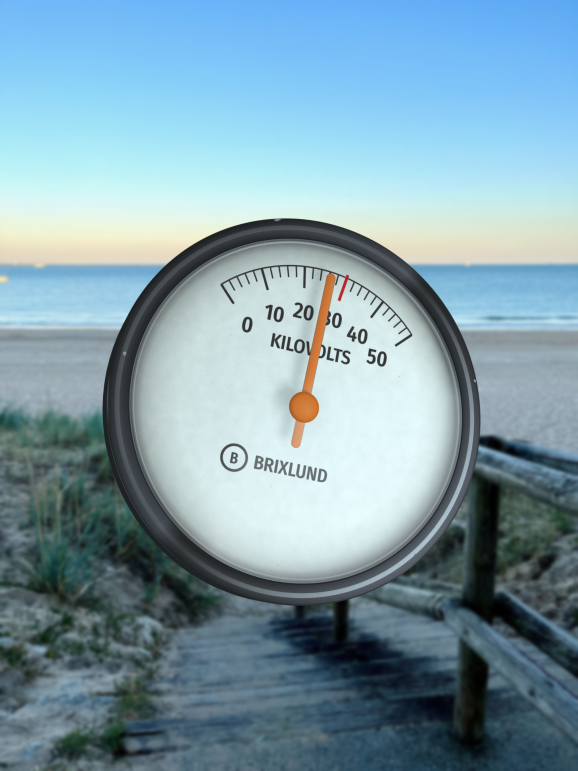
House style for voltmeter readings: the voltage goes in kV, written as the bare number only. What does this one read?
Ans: 26
